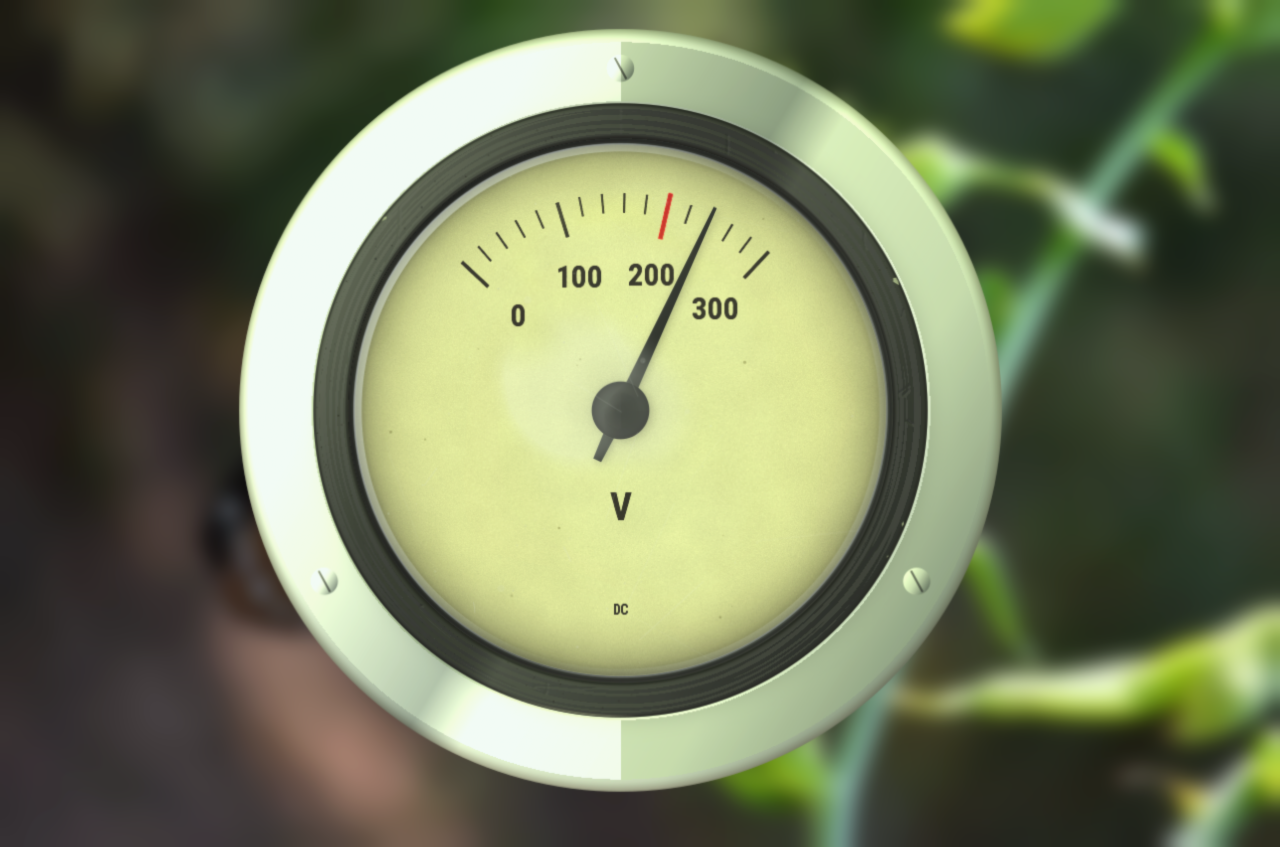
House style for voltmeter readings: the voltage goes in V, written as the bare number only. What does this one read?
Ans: 240
